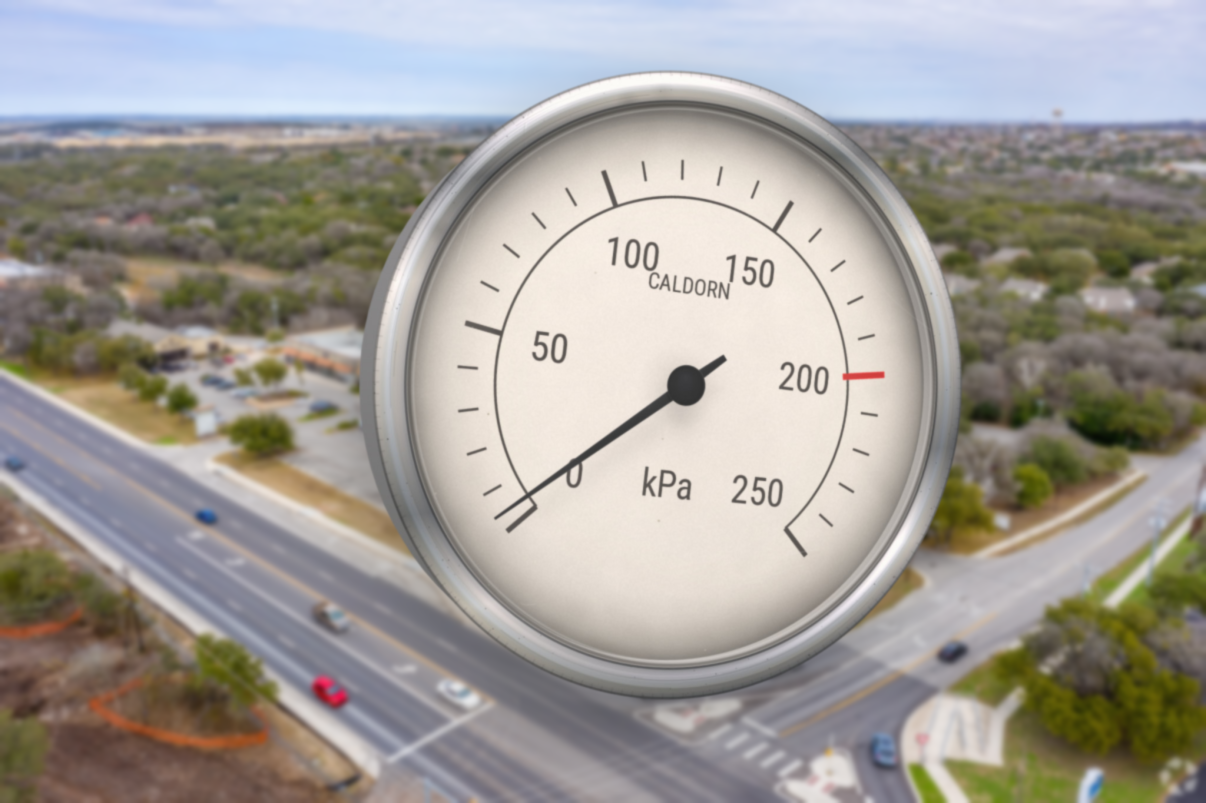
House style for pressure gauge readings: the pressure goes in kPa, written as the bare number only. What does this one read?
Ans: 5
